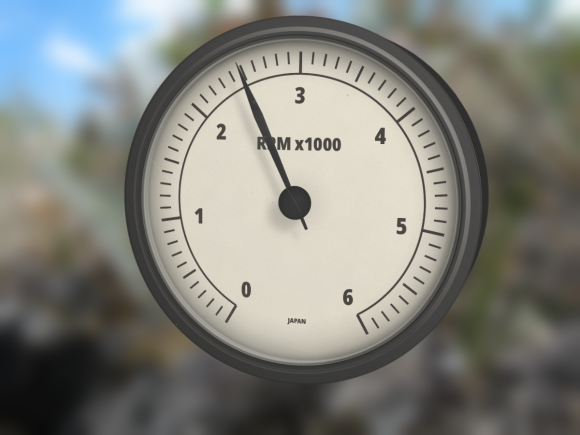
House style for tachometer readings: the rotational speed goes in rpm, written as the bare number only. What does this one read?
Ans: 2500
